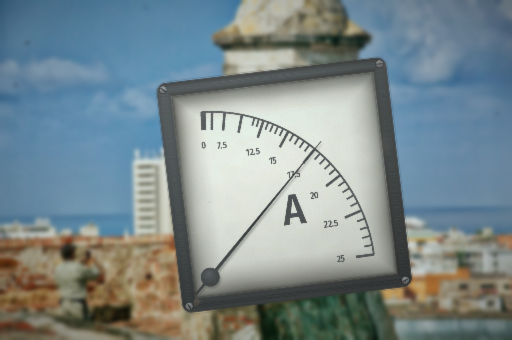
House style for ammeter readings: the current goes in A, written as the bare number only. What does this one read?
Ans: 17.5
